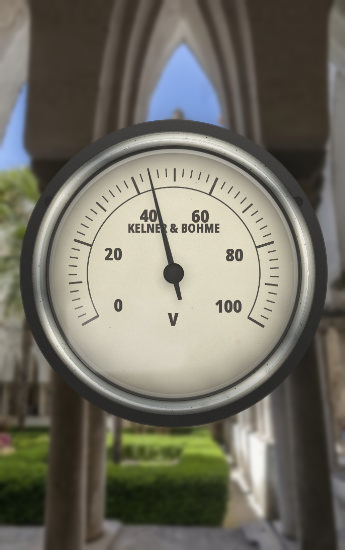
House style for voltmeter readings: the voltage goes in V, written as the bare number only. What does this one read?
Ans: 44
